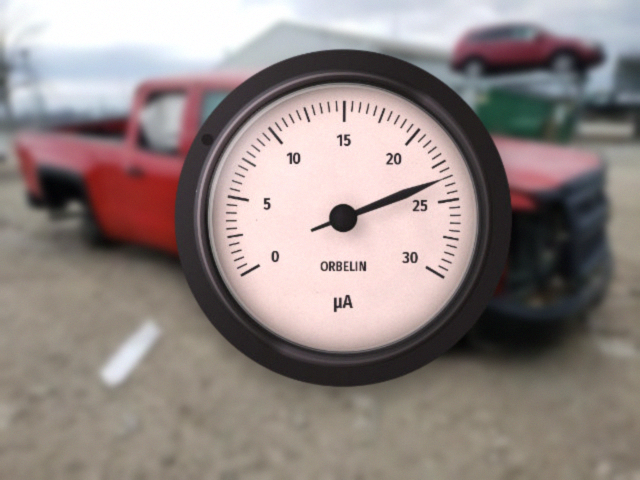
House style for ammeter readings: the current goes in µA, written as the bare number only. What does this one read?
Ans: 23.5
